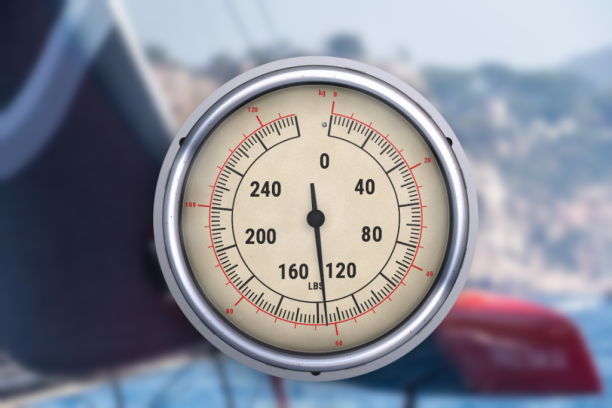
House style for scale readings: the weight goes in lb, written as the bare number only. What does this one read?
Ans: 136
